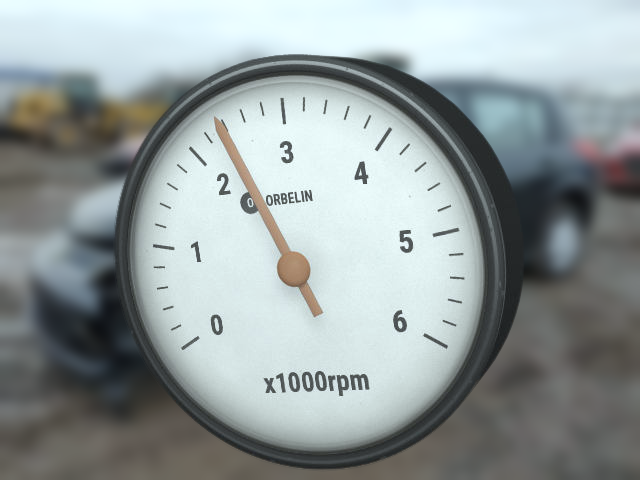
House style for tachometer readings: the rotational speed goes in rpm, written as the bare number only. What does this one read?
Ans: 2400
